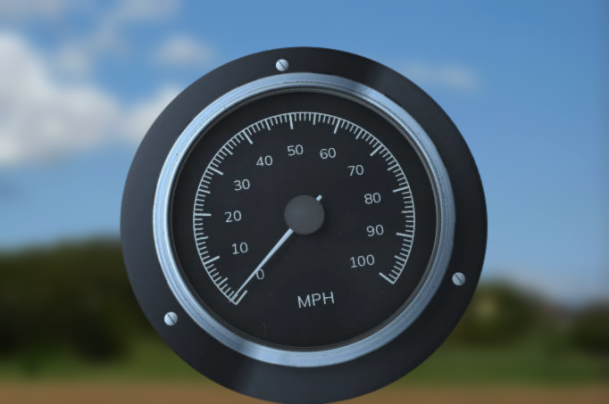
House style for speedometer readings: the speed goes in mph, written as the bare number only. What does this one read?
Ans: 1
